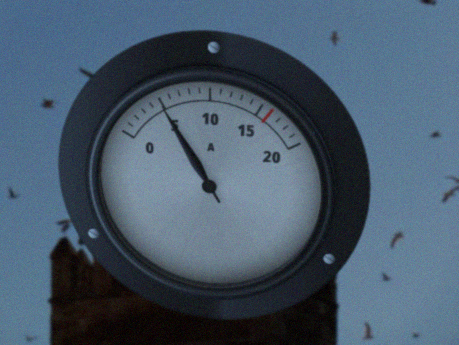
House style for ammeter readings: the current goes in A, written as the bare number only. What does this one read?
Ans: 5
